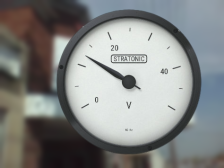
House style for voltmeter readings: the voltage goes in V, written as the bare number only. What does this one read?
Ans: 12.5
